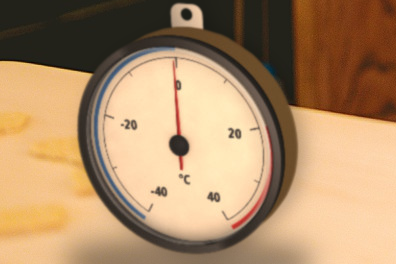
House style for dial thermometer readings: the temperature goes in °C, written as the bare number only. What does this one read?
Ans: 0
